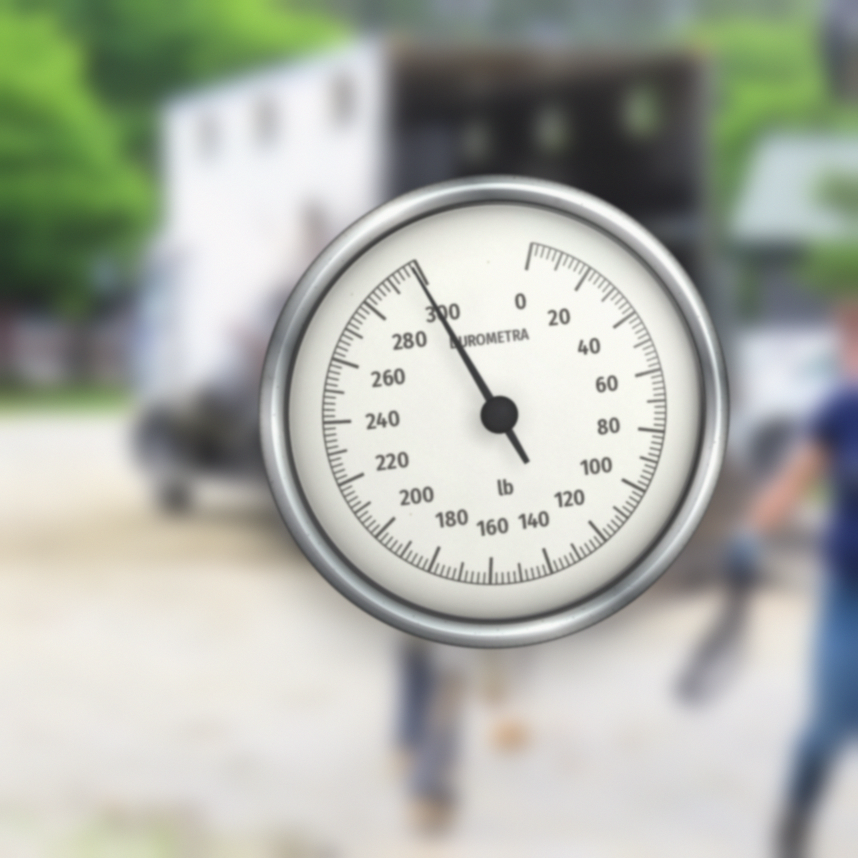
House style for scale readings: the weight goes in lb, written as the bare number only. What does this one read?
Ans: 298
